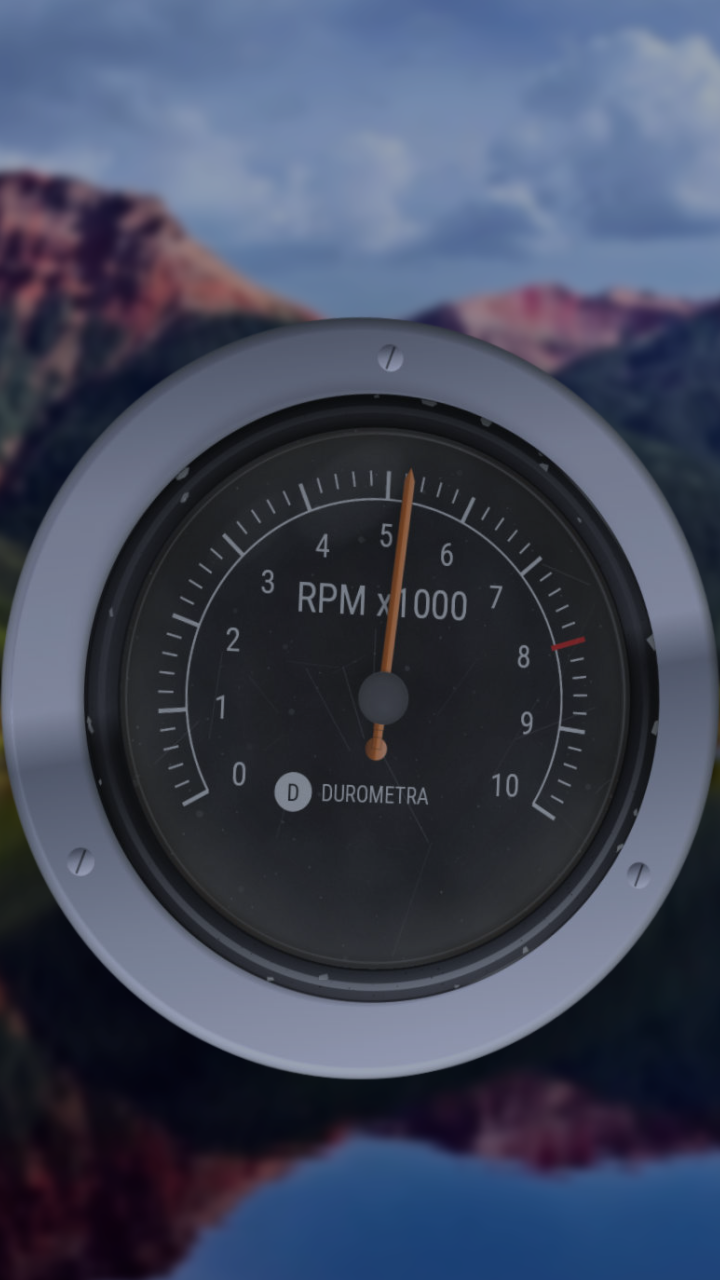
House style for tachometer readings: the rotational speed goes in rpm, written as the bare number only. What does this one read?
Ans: 5200
